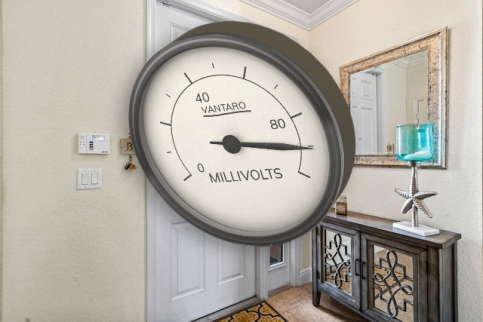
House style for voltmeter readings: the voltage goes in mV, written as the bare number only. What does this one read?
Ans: 90
